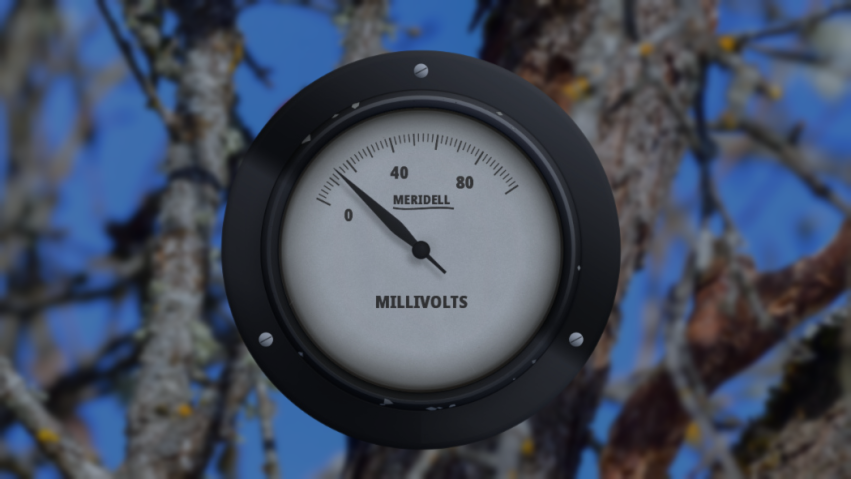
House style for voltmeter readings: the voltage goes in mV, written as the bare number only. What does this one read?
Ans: 14
